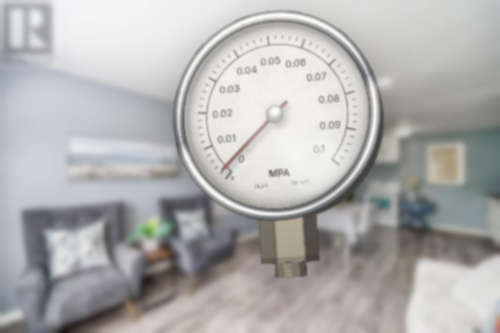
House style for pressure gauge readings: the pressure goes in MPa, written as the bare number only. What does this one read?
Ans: 0.002
